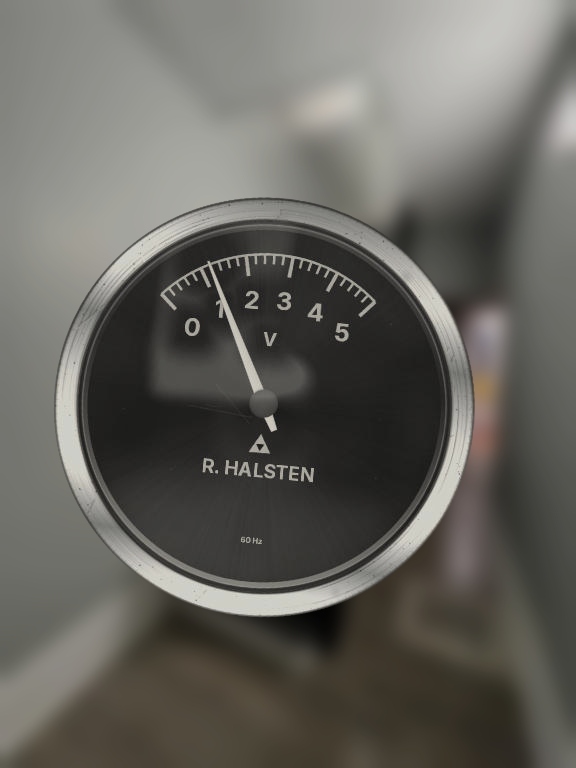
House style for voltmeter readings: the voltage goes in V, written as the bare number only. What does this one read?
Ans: 1.2
